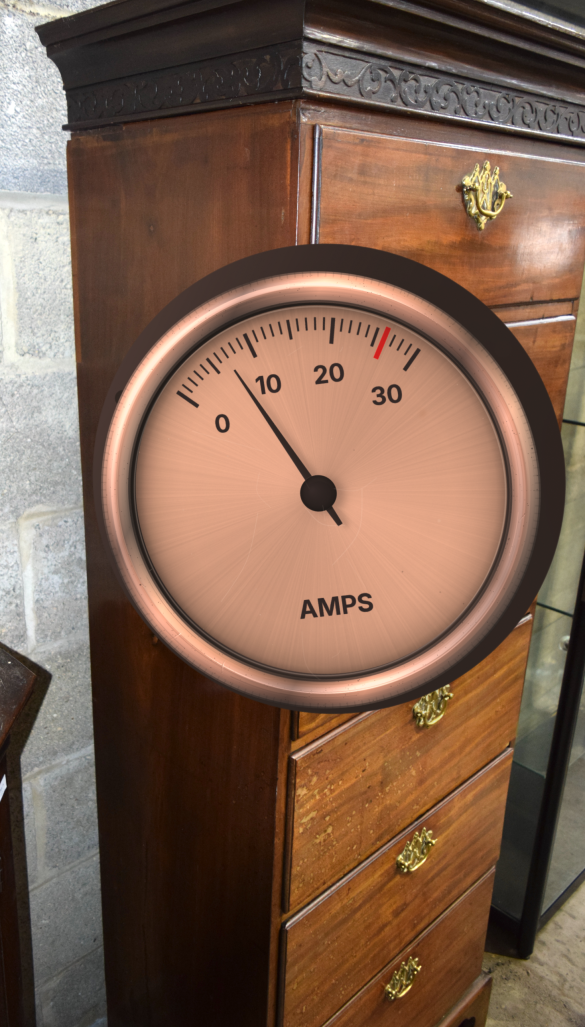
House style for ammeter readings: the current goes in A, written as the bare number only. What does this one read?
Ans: 7
